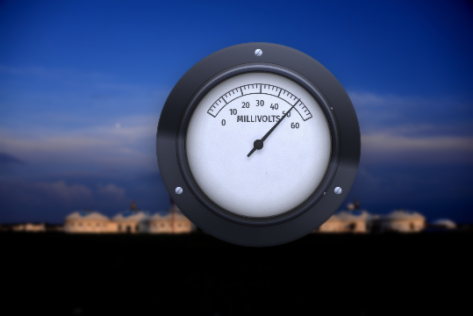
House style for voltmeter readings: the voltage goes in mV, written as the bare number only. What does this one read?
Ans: 50
